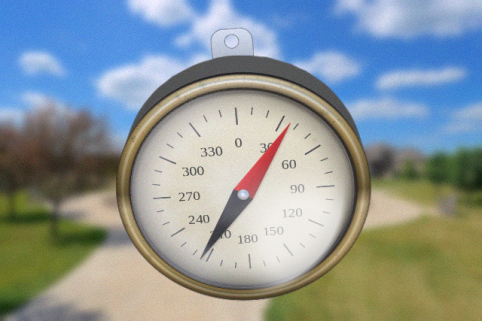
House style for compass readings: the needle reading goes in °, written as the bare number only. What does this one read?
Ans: 35
